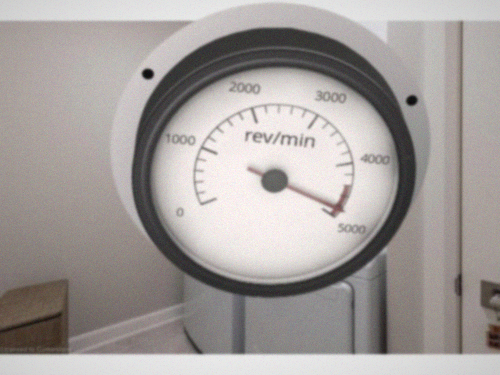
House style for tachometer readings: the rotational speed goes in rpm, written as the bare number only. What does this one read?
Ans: 4800
